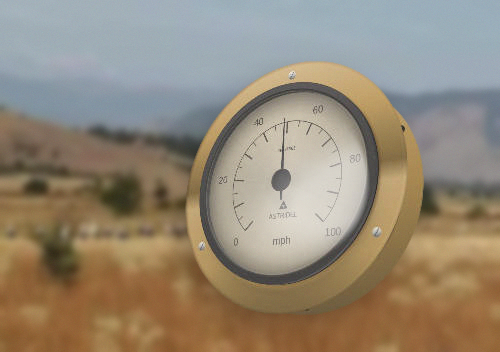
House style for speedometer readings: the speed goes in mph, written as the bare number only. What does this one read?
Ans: 50
